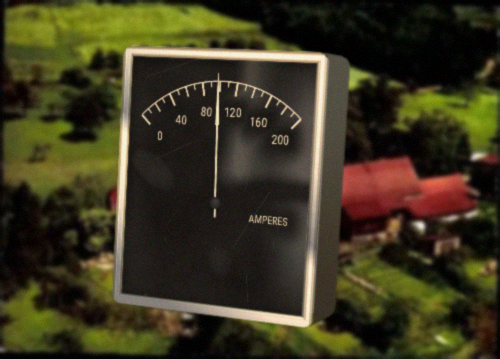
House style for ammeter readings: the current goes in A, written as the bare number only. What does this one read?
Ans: 100
